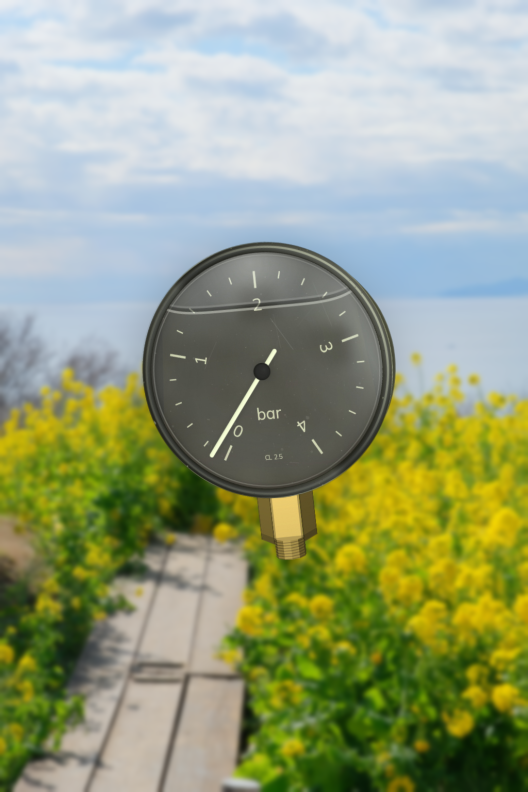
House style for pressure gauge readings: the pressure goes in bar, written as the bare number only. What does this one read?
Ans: 0.1
